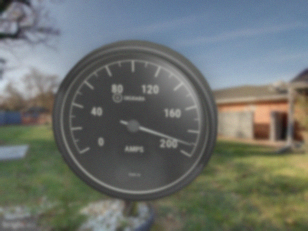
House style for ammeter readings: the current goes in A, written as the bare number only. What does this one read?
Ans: 190
